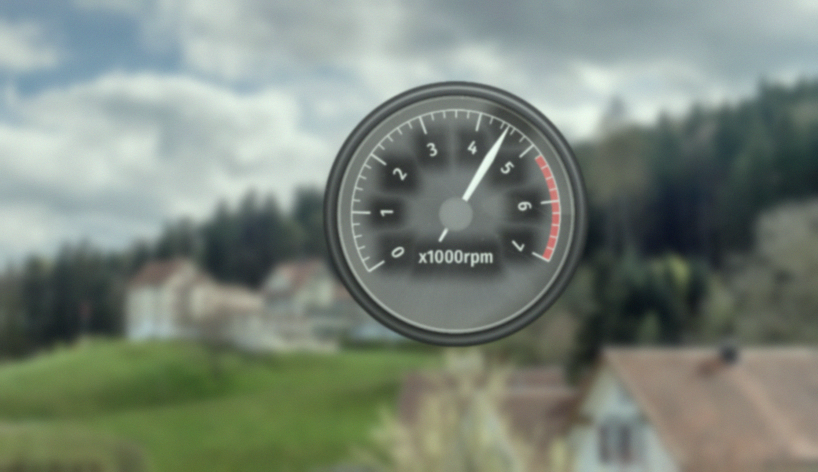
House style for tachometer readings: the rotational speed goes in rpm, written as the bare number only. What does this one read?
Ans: 4500
